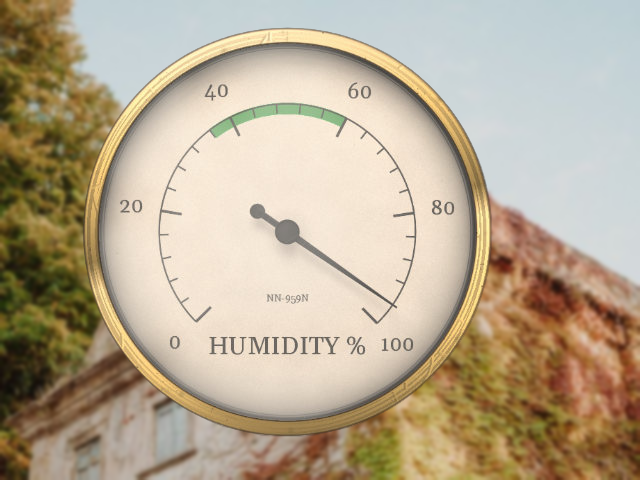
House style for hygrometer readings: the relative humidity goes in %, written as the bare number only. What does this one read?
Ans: 96
